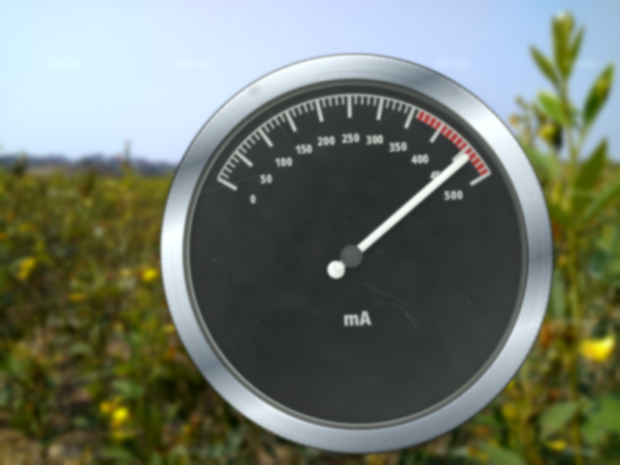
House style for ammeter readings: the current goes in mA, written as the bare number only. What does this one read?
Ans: 460
